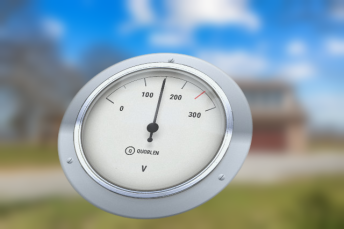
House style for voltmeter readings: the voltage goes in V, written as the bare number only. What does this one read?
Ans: 150
